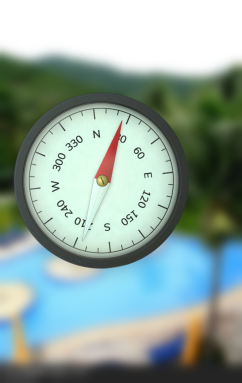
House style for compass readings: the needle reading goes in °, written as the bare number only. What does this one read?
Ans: 25
